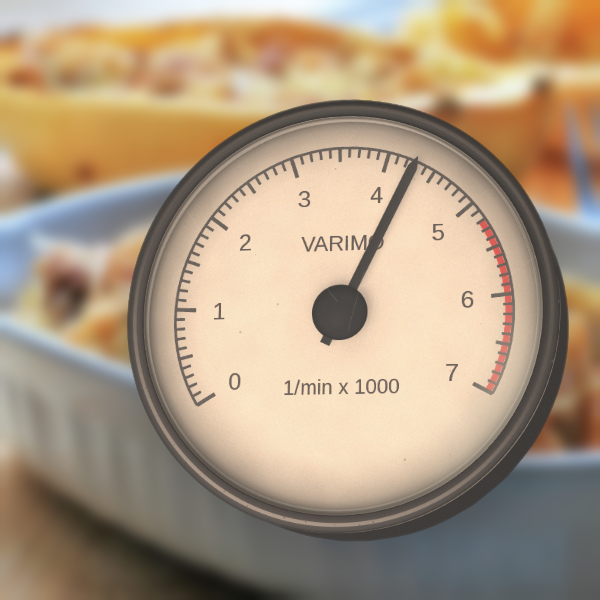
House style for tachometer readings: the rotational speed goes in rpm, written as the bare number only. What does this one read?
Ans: 4300
